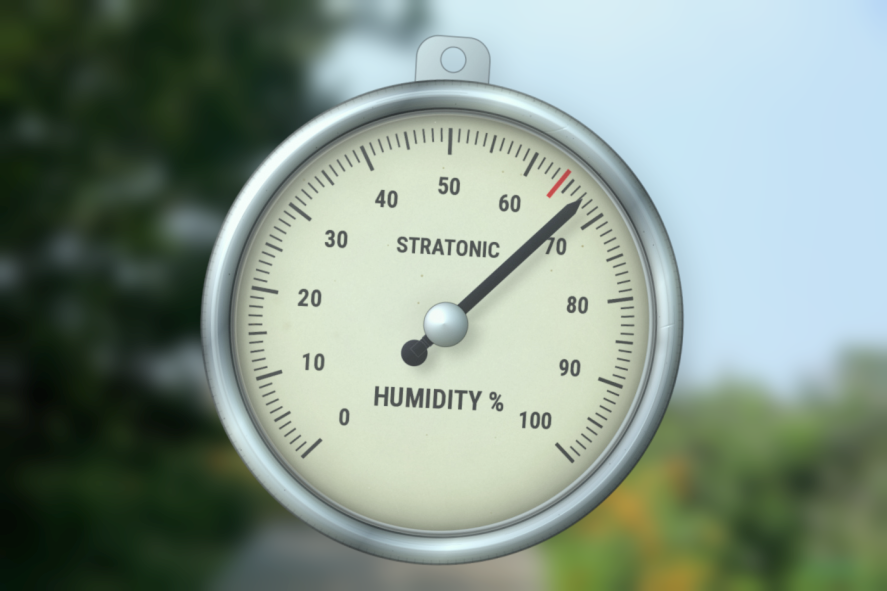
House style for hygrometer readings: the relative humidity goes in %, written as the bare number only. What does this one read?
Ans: 67
